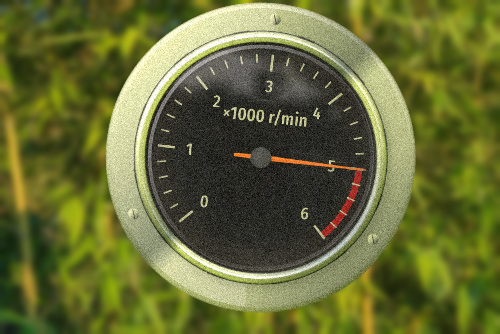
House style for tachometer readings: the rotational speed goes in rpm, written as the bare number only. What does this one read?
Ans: 5000
